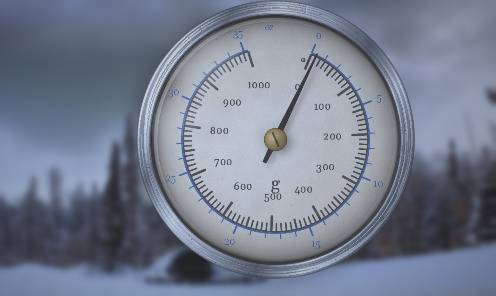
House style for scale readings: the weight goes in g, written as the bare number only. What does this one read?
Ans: 10
